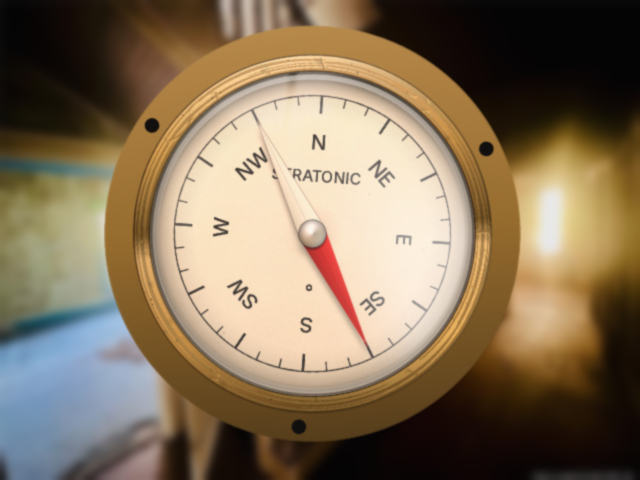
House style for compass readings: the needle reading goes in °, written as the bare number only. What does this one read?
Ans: 150
